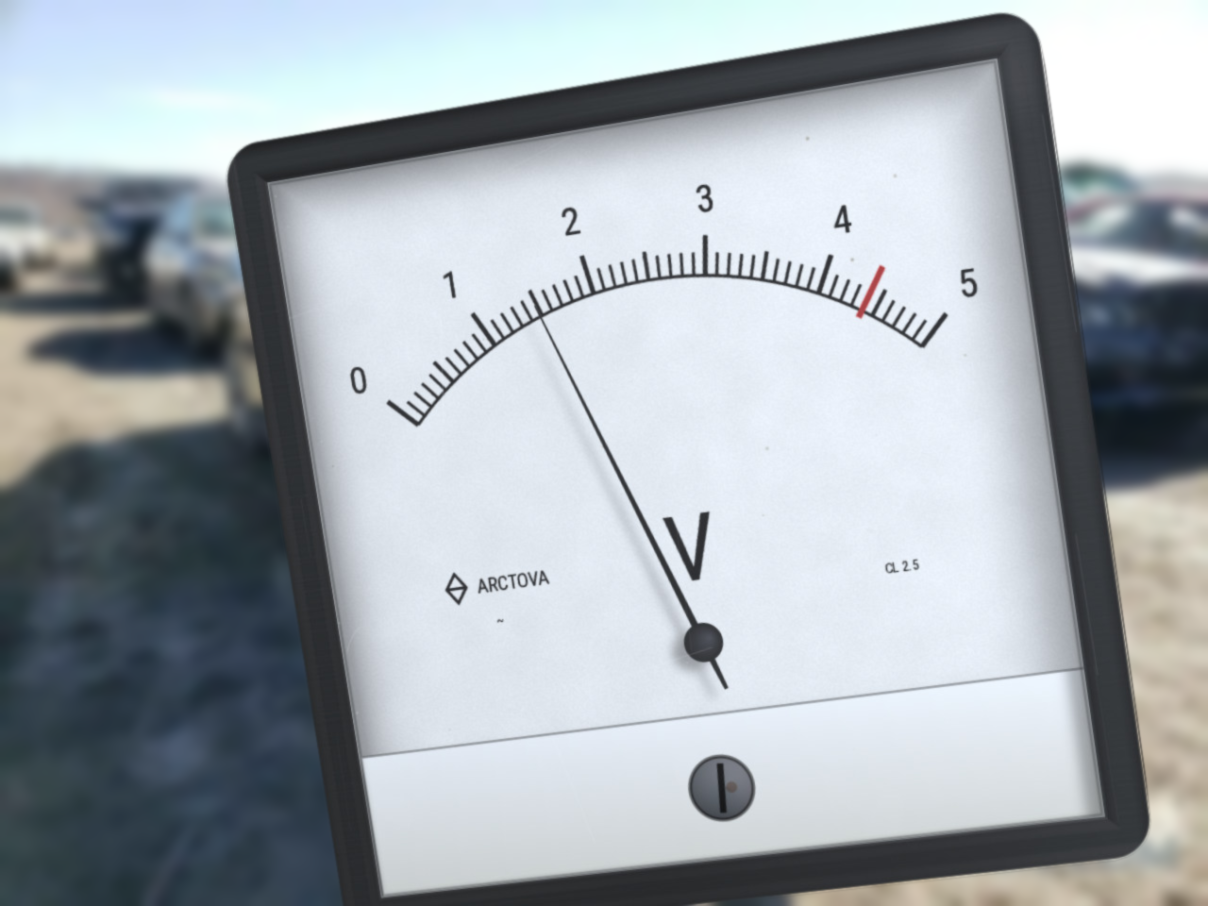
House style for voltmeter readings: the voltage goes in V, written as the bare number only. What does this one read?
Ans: 1.5
